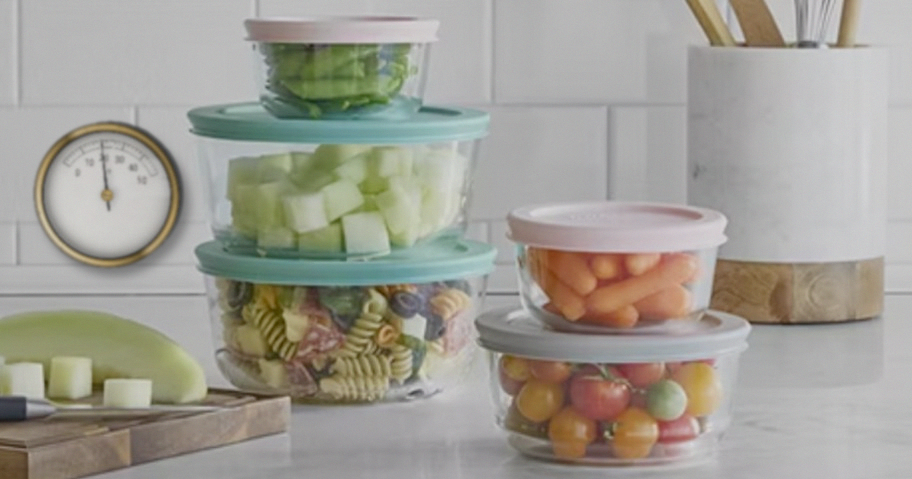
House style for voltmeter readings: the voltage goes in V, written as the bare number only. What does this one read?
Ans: 20
